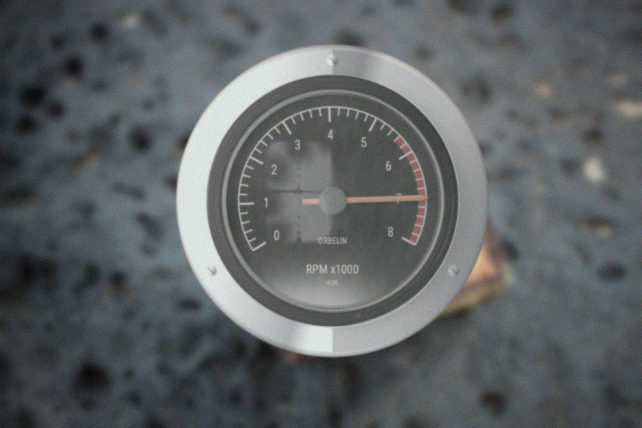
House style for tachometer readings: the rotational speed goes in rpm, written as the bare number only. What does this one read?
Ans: 7000
